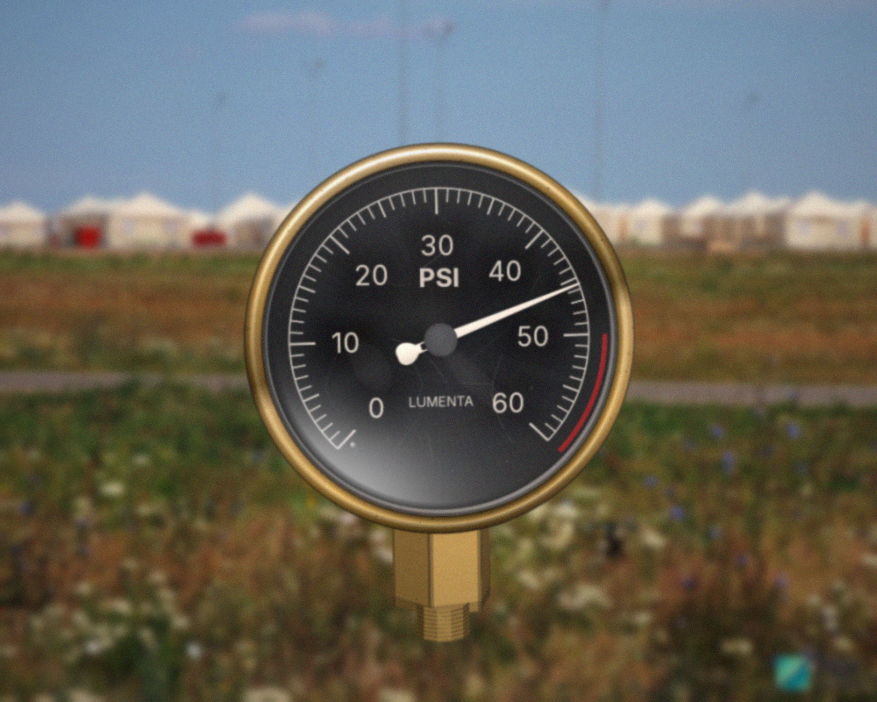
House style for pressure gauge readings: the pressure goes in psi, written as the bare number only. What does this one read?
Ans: 45.5
